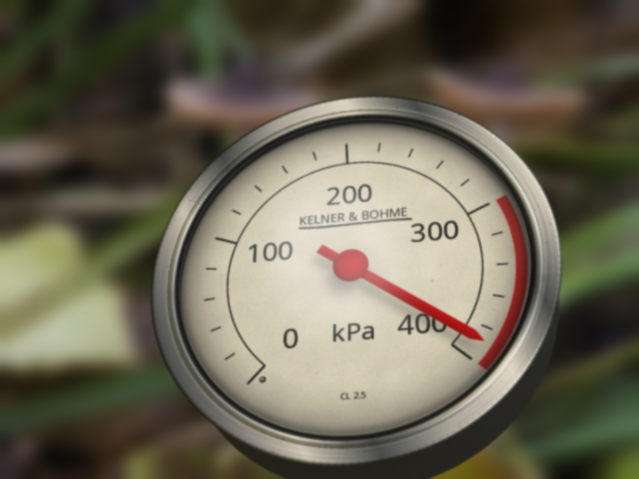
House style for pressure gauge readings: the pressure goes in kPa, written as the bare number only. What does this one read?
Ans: 390
